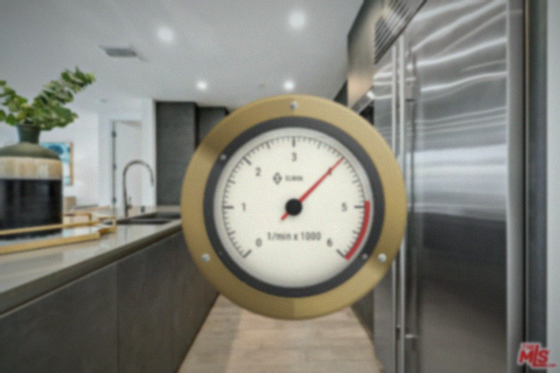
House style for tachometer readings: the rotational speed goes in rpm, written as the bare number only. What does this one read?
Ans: 4000
